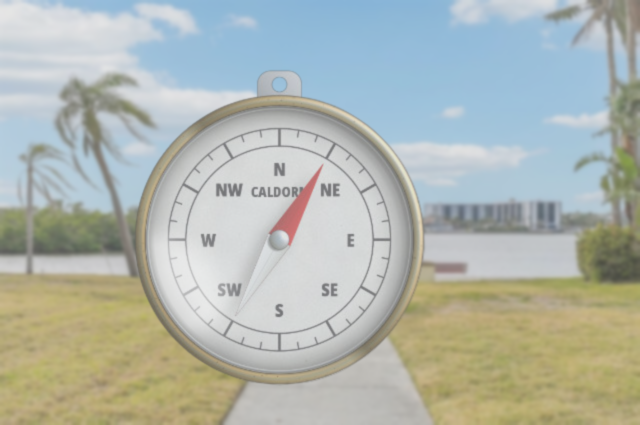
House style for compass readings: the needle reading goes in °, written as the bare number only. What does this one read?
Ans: 30
